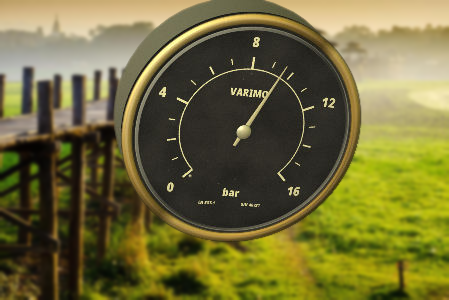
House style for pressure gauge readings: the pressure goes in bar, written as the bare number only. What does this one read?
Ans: 9.5
